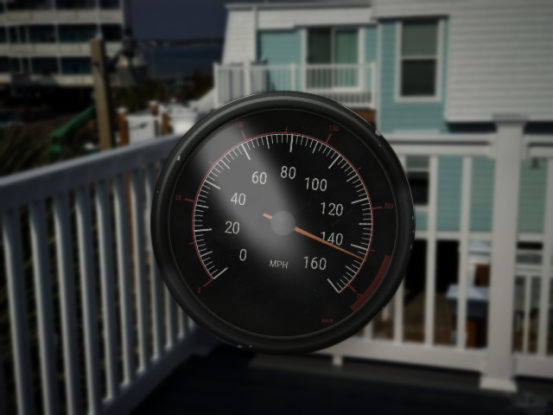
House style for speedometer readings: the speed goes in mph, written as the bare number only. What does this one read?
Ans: 144
